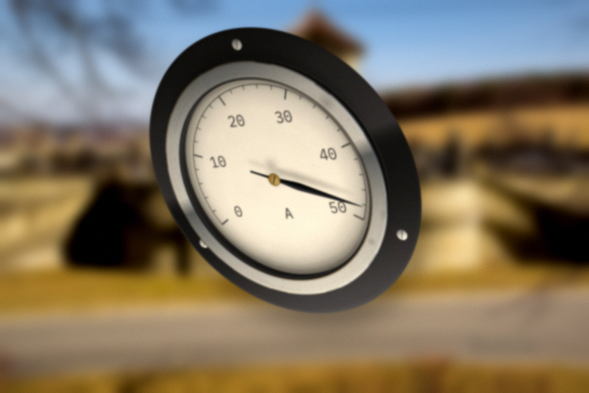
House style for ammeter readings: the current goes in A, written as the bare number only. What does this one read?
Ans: 48
